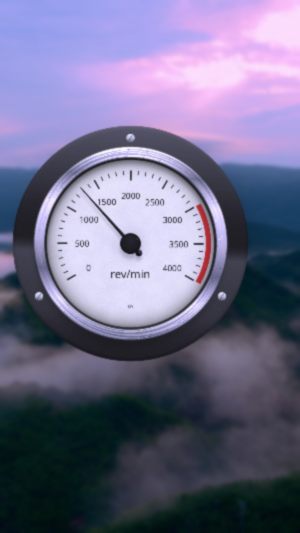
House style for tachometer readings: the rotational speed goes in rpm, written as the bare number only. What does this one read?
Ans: 1300
